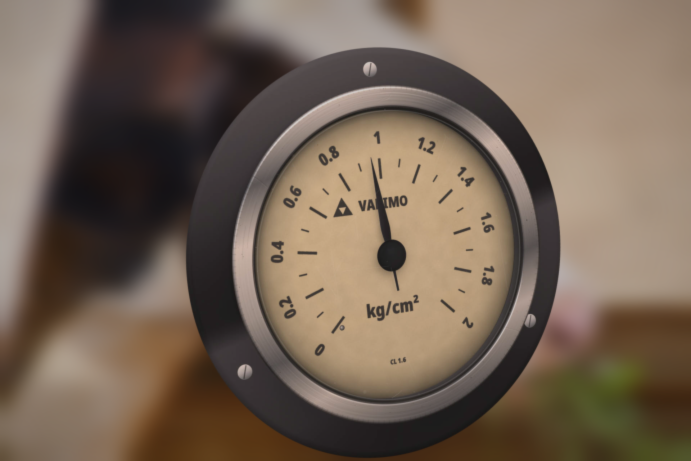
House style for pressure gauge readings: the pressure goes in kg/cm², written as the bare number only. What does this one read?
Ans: 0.95
